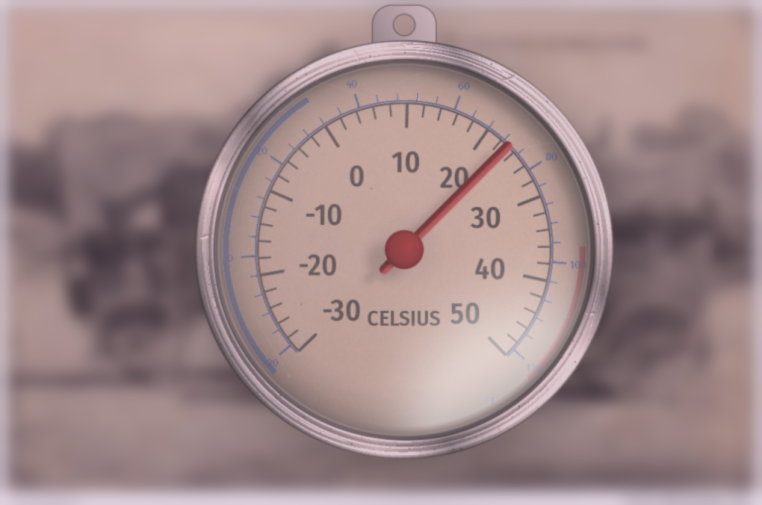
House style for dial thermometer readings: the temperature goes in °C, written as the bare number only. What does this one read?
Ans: 23
